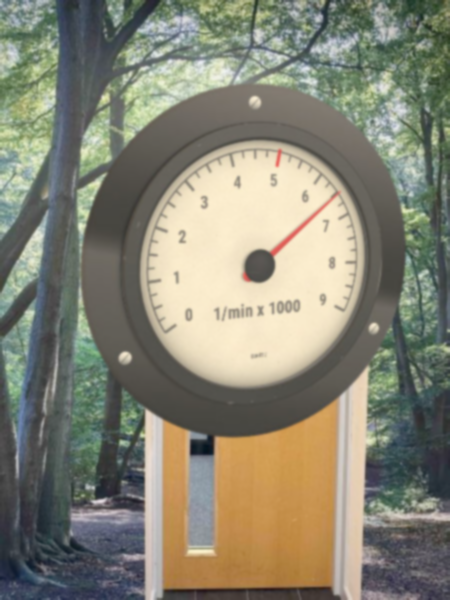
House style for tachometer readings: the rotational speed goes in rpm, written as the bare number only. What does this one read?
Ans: 6500
